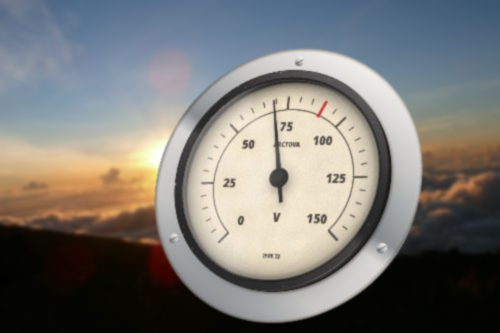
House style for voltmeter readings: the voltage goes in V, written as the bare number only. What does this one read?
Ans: 70
